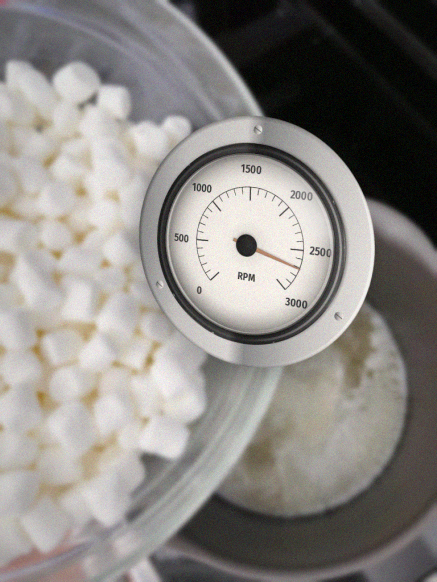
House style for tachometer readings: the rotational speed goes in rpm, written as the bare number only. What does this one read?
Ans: 2700
